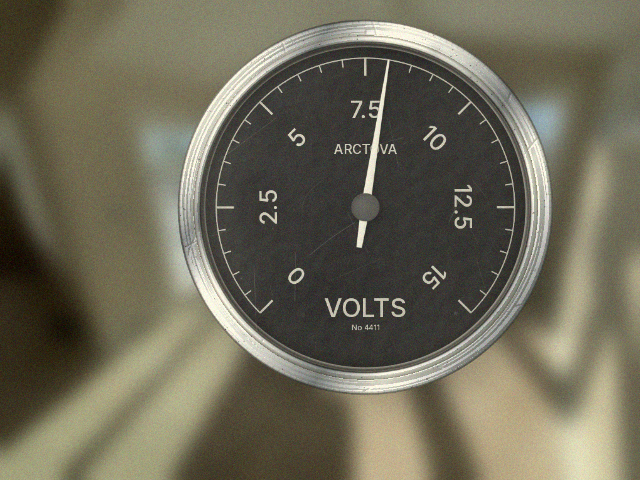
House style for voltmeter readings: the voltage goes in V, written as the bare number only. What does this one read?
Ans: 8
